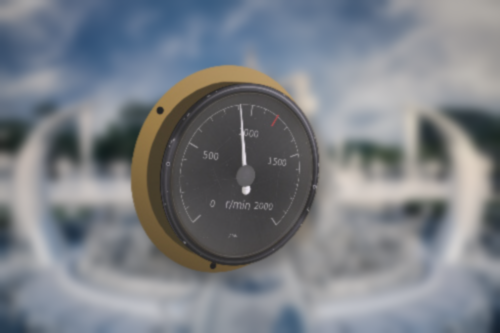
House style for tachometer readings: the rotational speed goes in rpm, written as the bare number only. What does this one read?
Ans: 900
